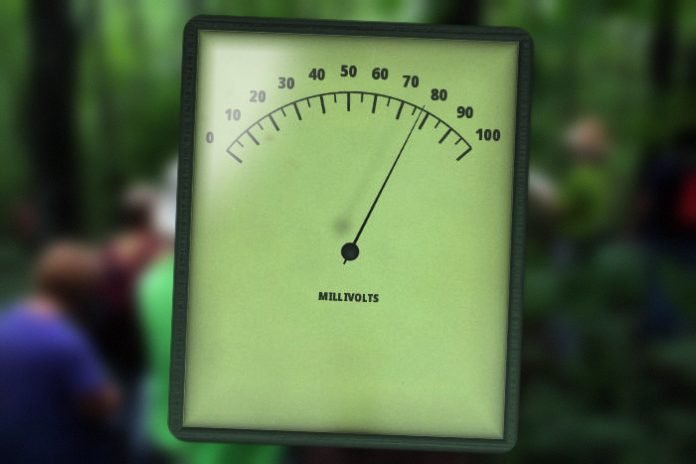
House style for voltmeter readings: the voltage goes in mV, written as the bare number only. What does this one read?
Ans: 77.5
